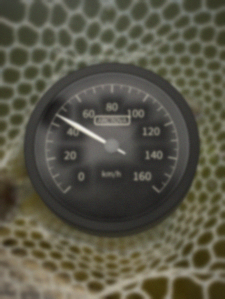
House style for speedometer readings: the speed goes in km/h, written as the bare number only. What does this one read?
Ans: 45
